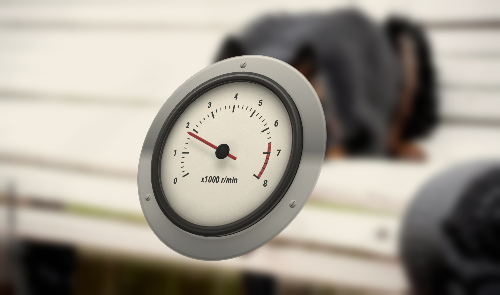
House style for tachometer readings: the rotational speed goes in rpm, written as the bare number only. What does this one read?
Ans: 1800
